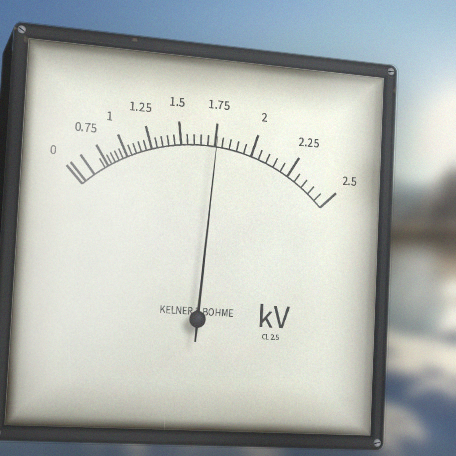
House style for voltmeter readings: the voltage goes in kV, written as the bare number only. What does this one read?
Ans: 1.75
